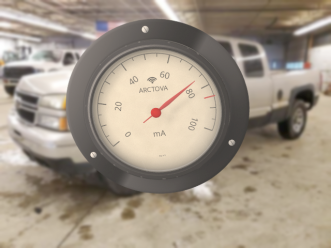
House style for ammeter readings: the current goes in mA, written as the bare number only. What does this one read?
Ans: 75
